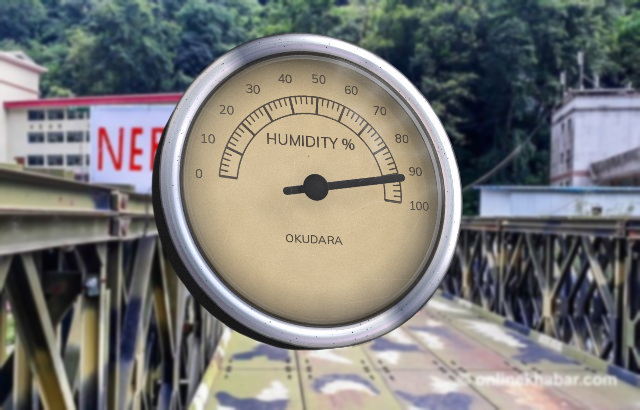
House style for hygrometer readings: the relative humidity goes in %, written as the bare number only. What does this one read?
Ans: 92
